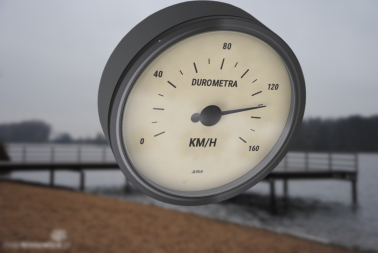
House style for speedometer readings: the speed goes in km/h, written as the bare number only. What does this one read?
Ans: 130
